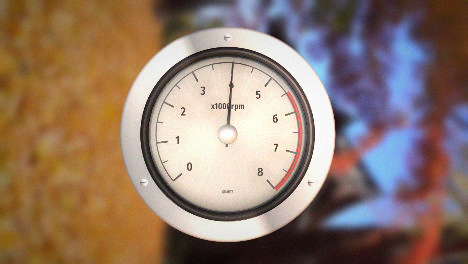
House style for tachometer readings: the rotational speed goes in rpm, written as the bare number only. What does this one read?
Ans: 4000
